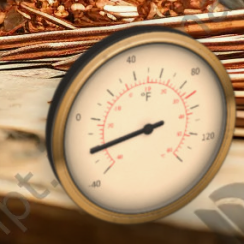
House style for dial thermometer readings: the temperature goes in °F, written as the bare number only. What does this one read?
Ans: -20
